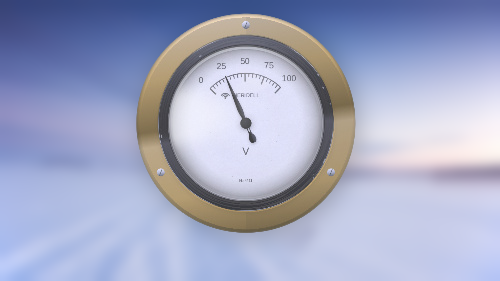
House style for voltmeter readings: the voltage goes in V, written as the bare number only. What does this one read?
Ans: 25
